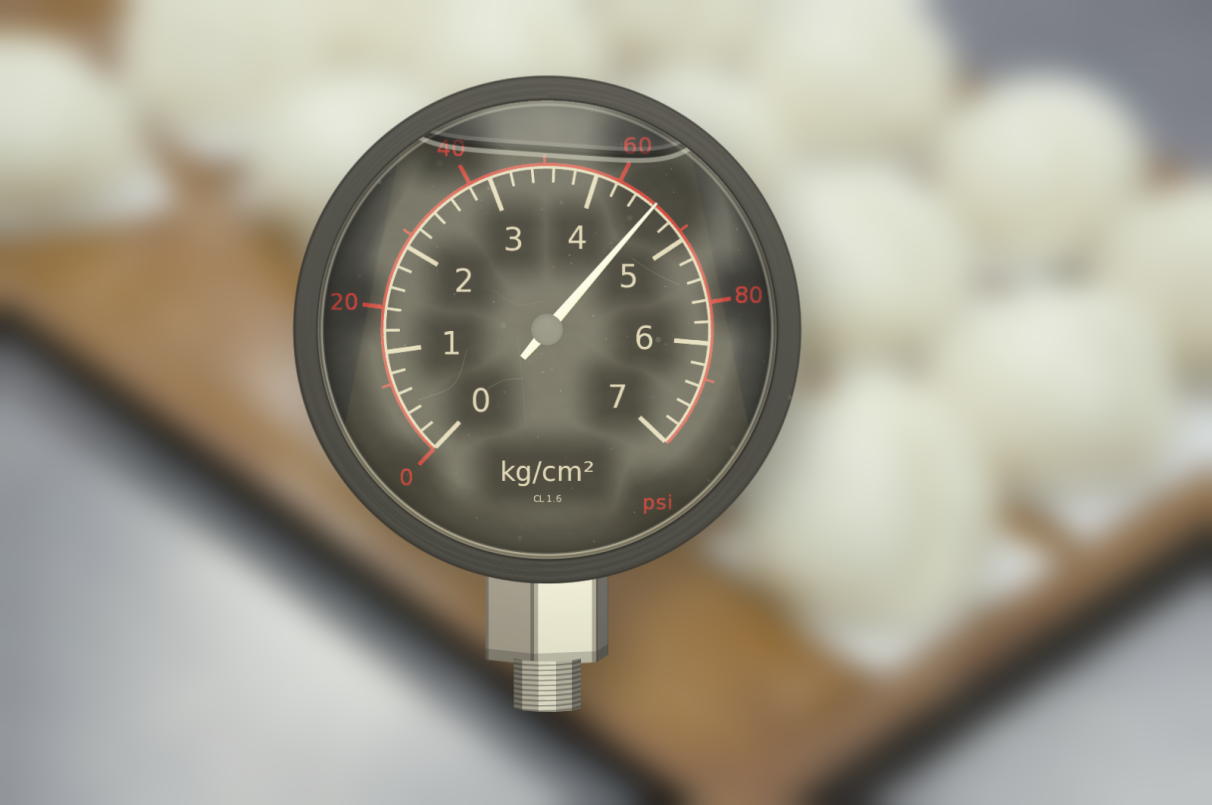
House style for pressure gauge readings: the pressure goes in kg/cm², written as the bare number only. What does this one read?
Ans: 4.6
